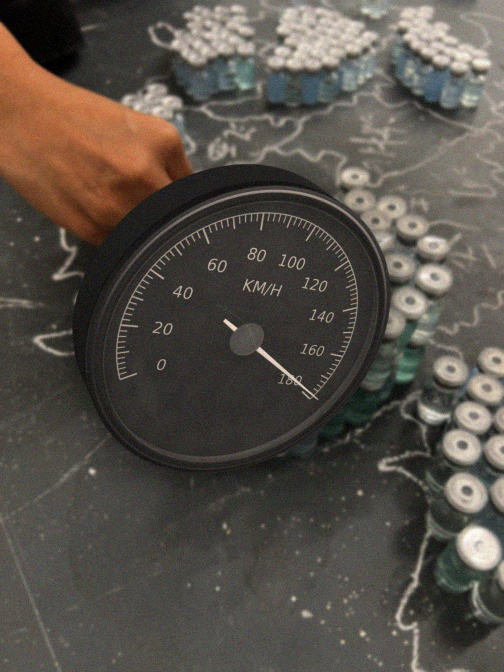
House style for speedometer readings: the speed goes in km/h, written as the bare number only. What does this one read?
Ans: 178
